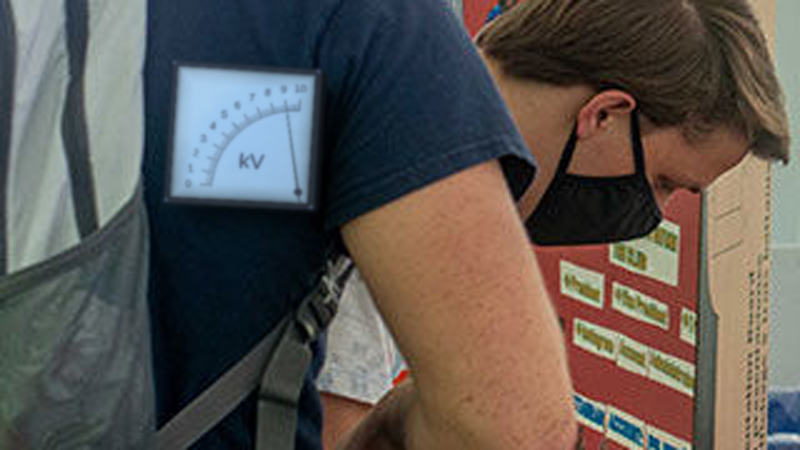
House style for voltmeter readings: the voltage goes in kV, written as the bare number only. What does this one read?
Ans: 9
